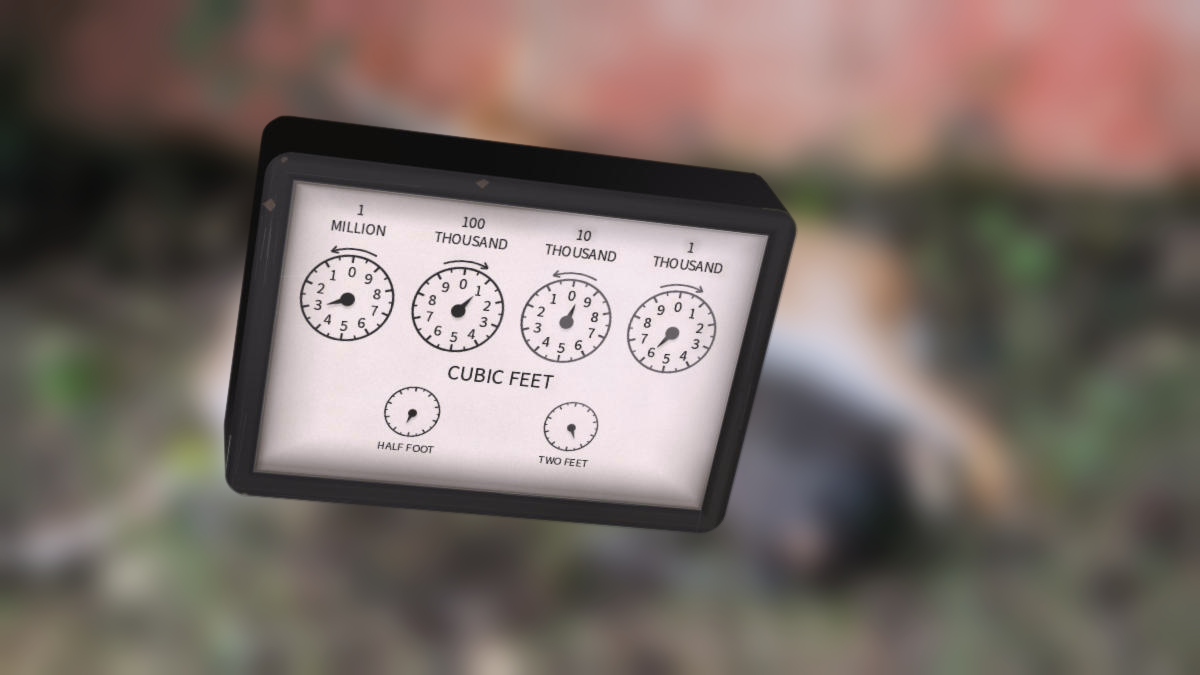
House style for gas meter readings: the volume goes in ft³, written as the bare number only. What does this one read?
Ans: 309600
